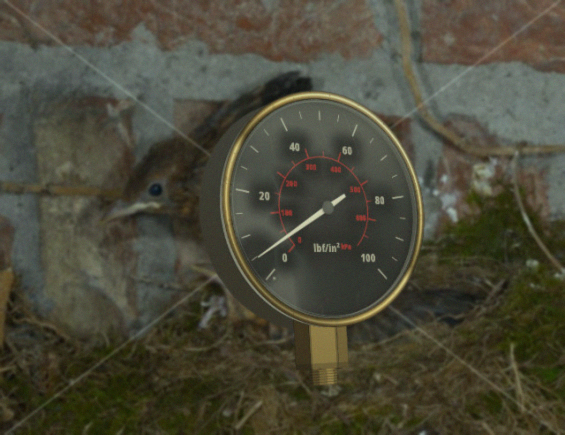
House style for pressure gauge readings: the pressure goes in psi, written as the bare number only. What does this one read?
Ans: 5
